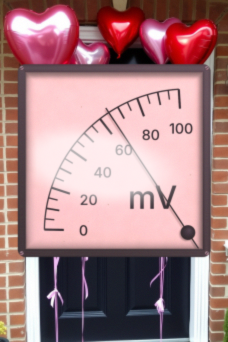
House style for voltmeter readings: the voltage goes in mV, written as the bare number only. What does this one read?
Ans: 65
